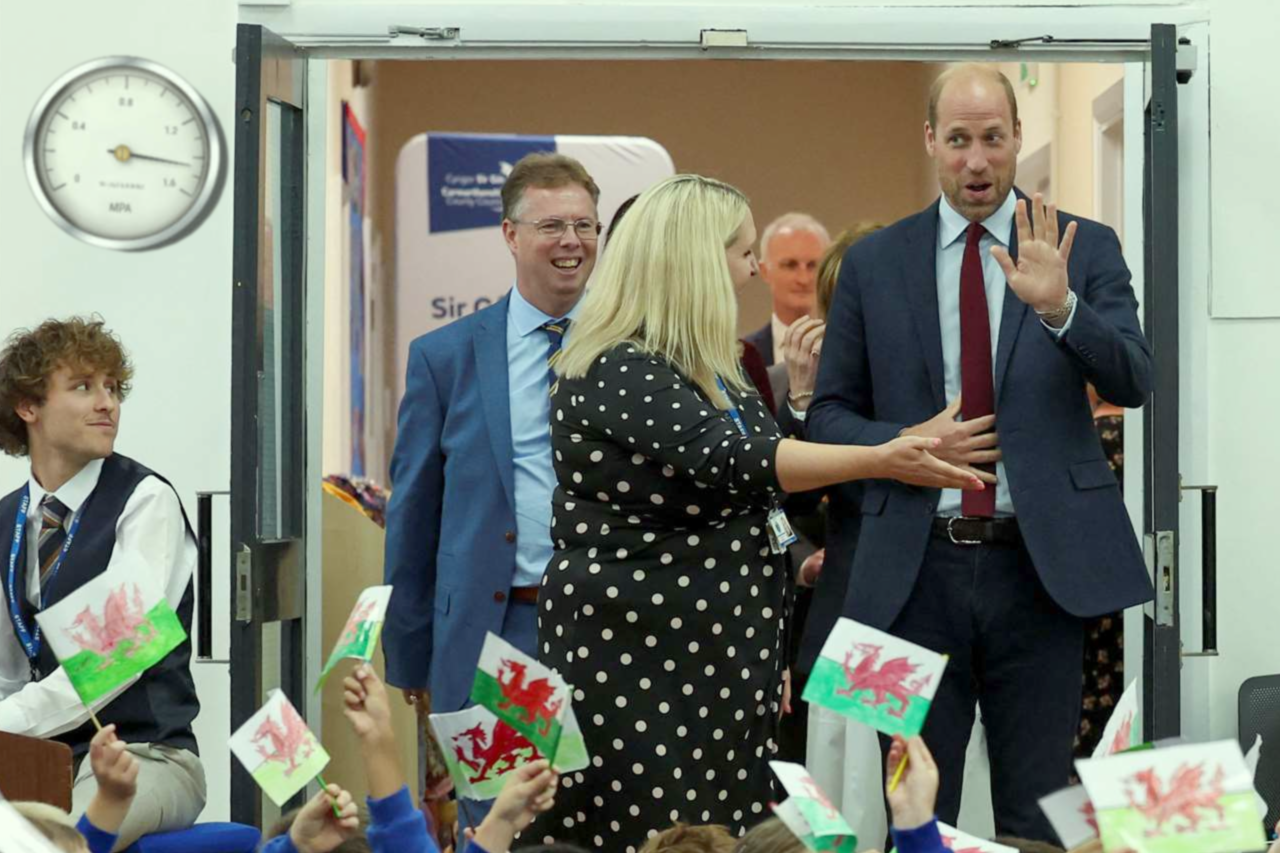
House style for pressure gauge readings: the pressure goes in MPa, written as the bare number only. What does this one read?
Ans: 1.45
